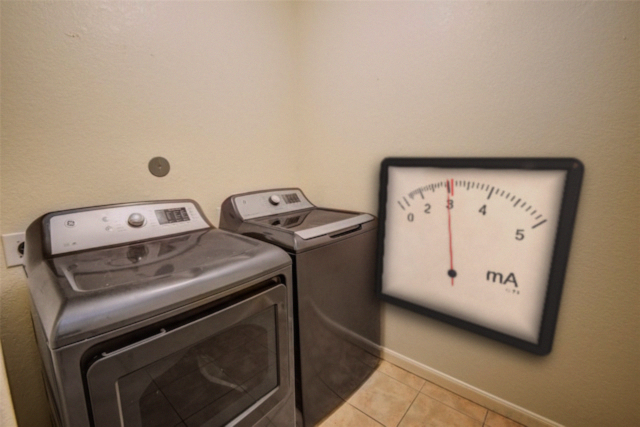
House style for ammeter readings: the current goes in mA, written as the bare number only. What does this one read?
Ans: 3
